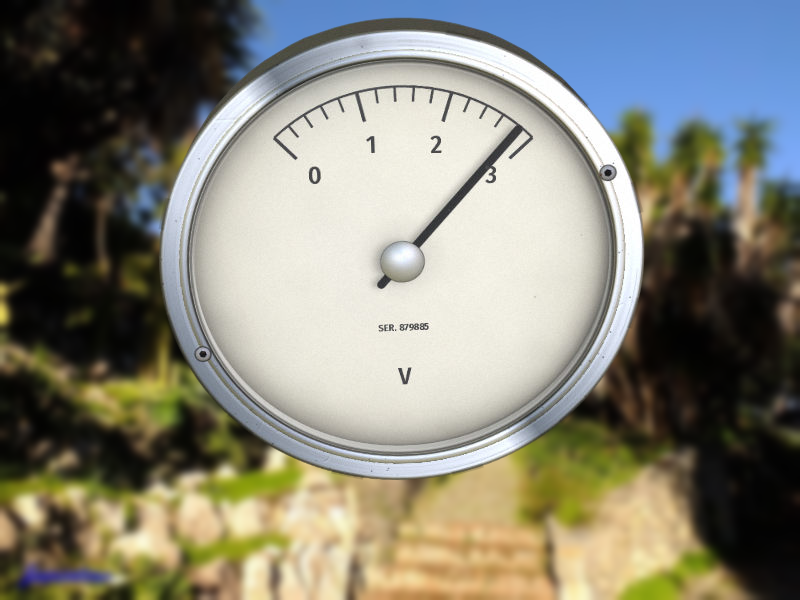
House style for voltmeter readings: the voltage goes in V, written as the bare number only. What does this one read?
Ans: 2.8
